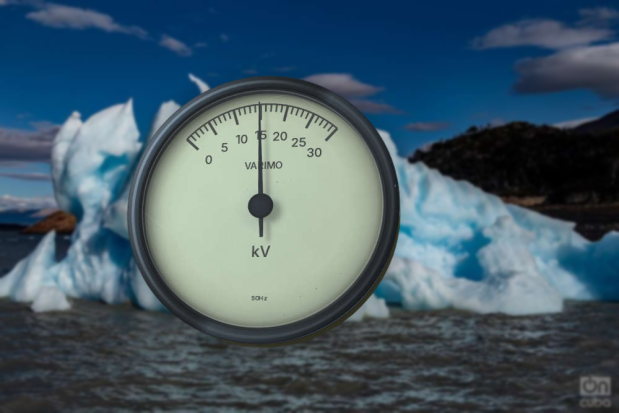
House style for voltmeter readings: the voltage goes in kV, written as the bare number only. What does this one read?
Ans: 15
